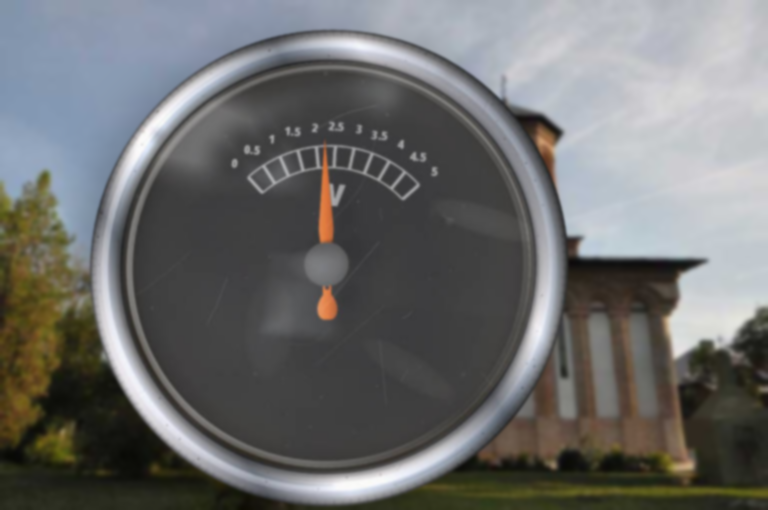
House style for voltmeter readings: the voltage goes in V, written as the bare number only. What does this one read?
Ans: 2.25
